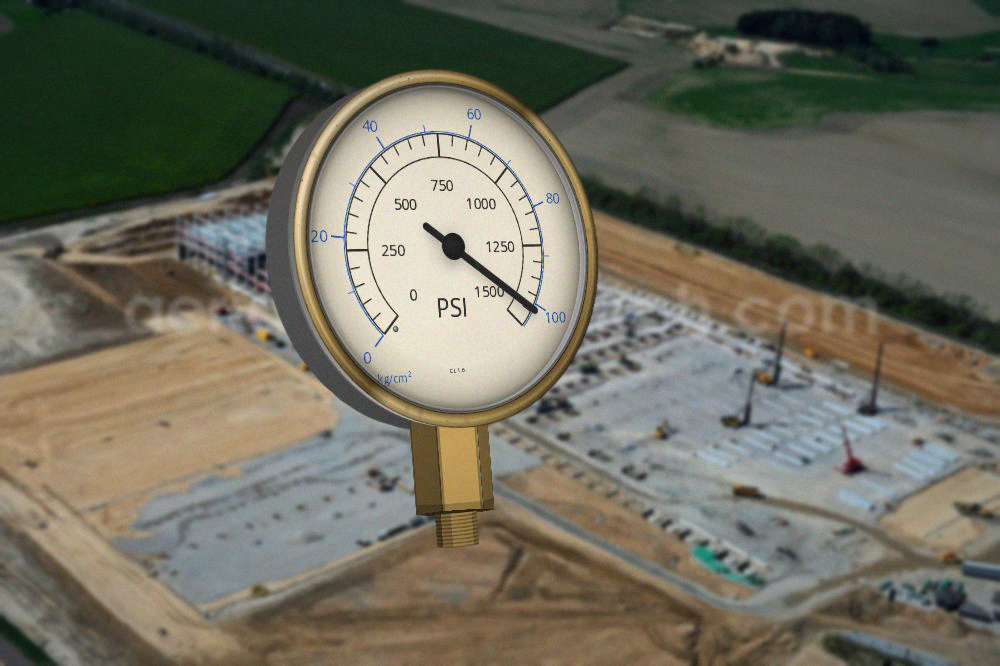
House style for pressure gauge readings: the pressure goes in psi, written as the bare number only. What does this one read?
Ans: 1450
